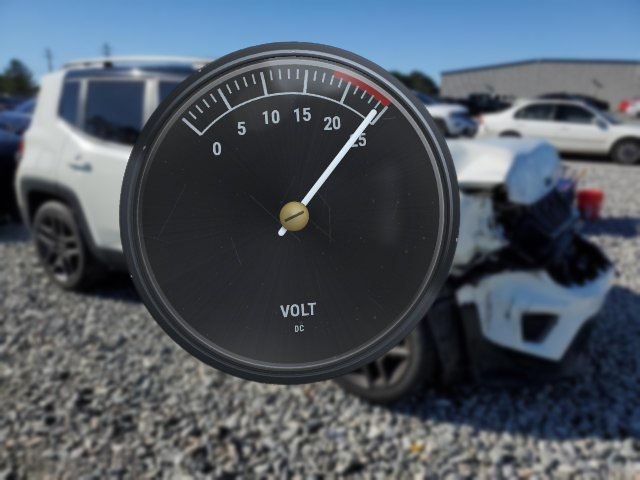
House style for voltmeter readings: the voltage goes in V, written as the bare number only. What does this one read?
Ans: 24
